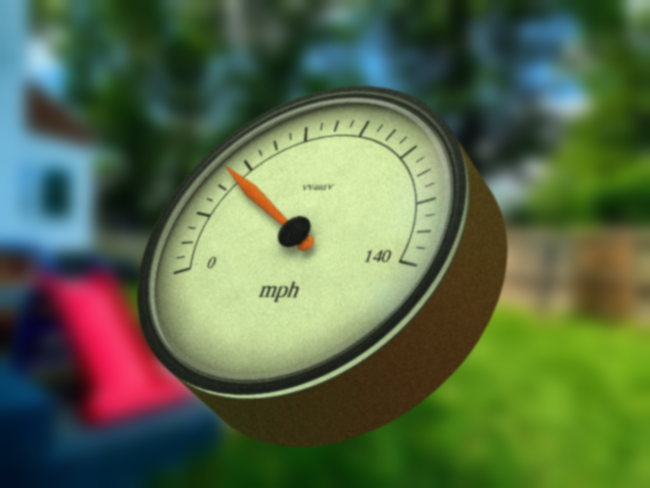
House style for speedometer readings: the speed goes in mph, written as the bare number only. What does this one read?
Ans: 35
